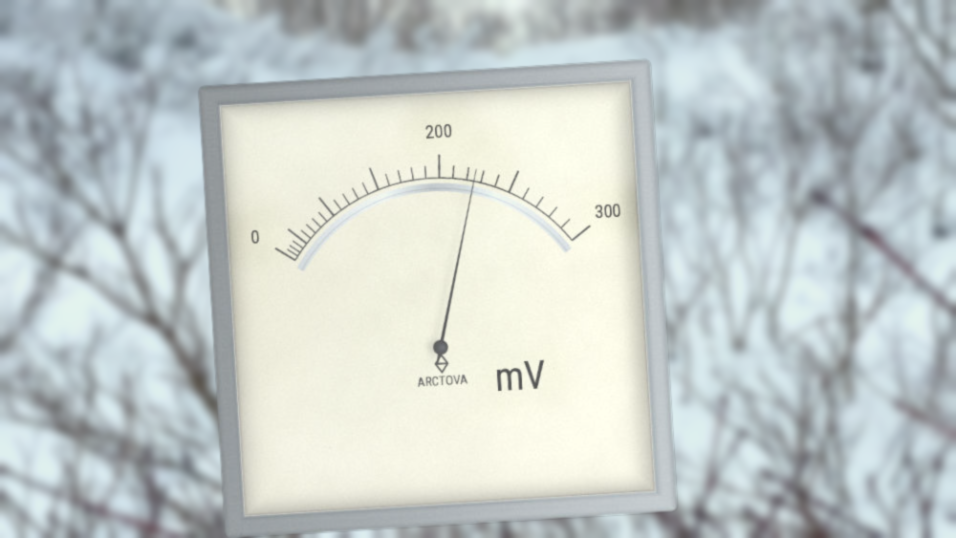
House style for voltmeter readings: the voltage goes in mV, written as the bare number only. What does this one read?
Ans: 225
